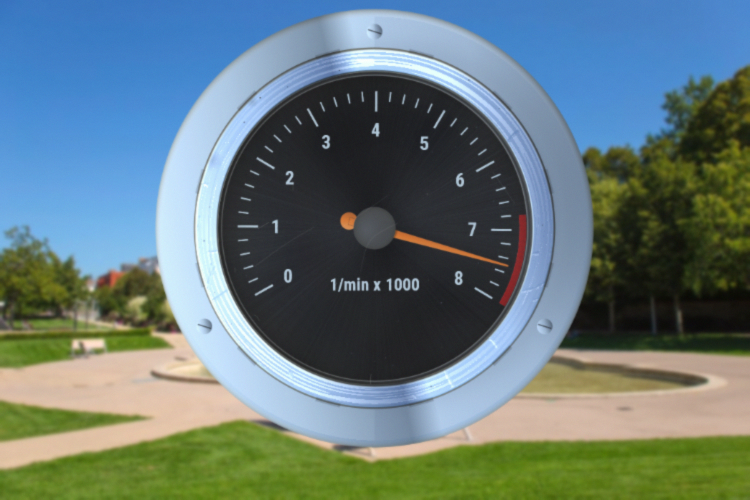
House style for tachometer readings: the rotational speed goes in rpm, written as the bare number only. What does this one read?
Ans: 7500
